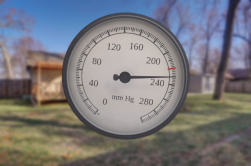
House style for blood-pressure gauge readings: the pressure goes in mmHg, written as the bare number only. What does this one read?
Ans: 230
